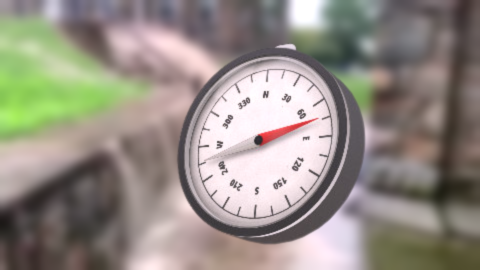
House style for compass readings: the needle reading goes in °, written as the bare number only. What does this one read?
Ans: 75
